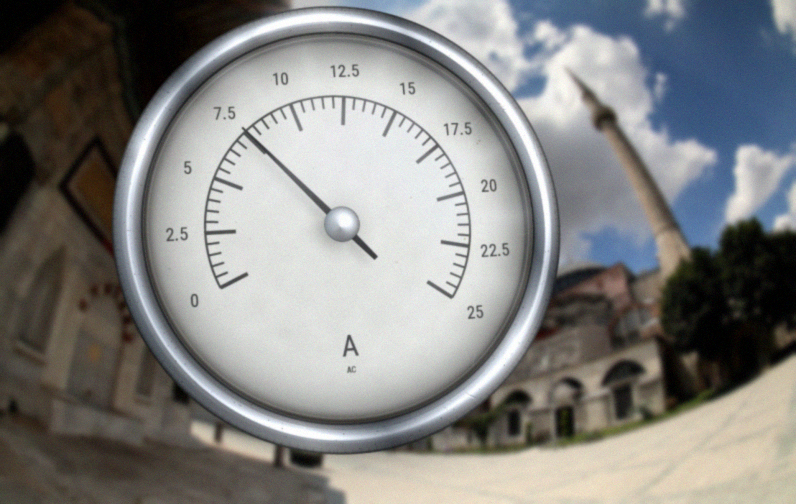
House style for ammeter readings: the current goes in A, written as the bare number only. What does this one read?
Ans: 7.5
